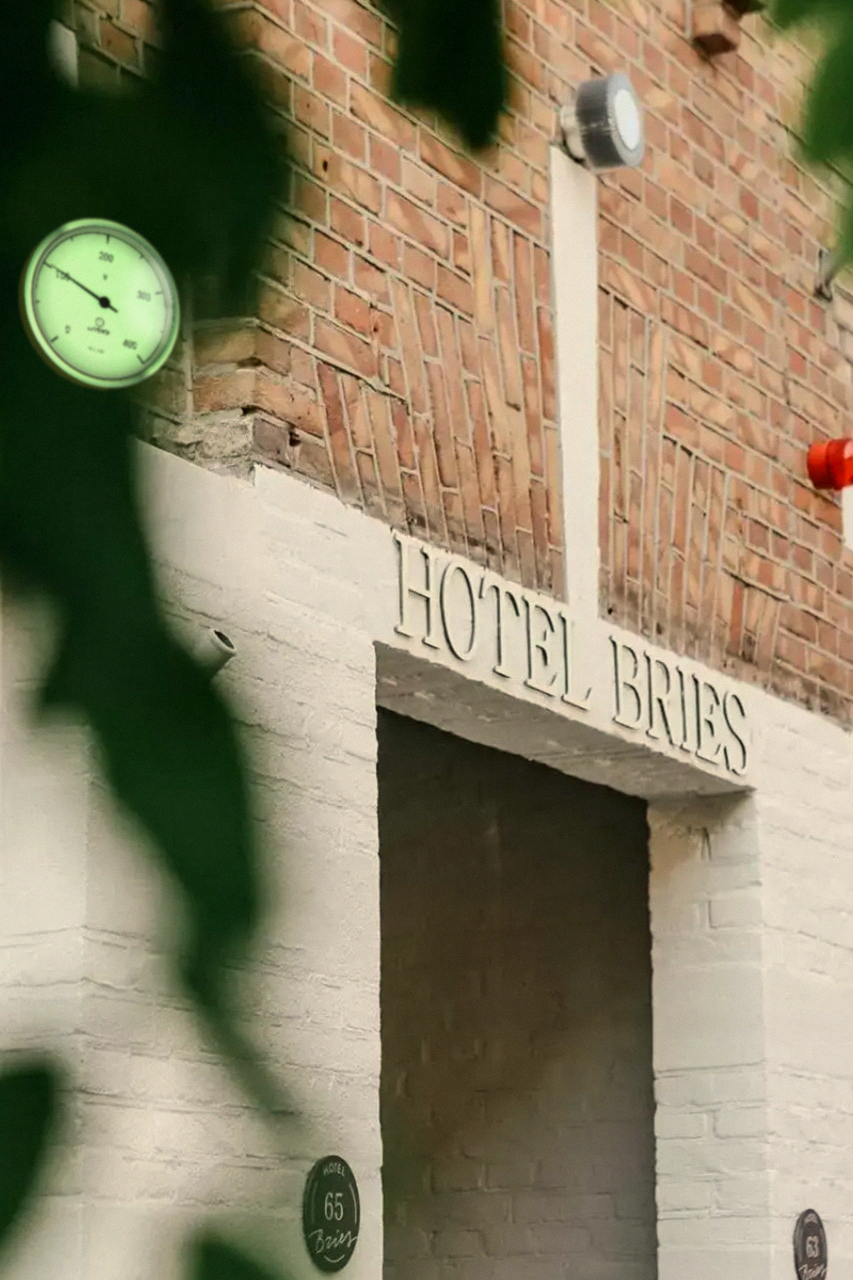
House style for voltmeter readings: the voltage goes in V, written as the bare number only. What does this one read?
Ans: 100
